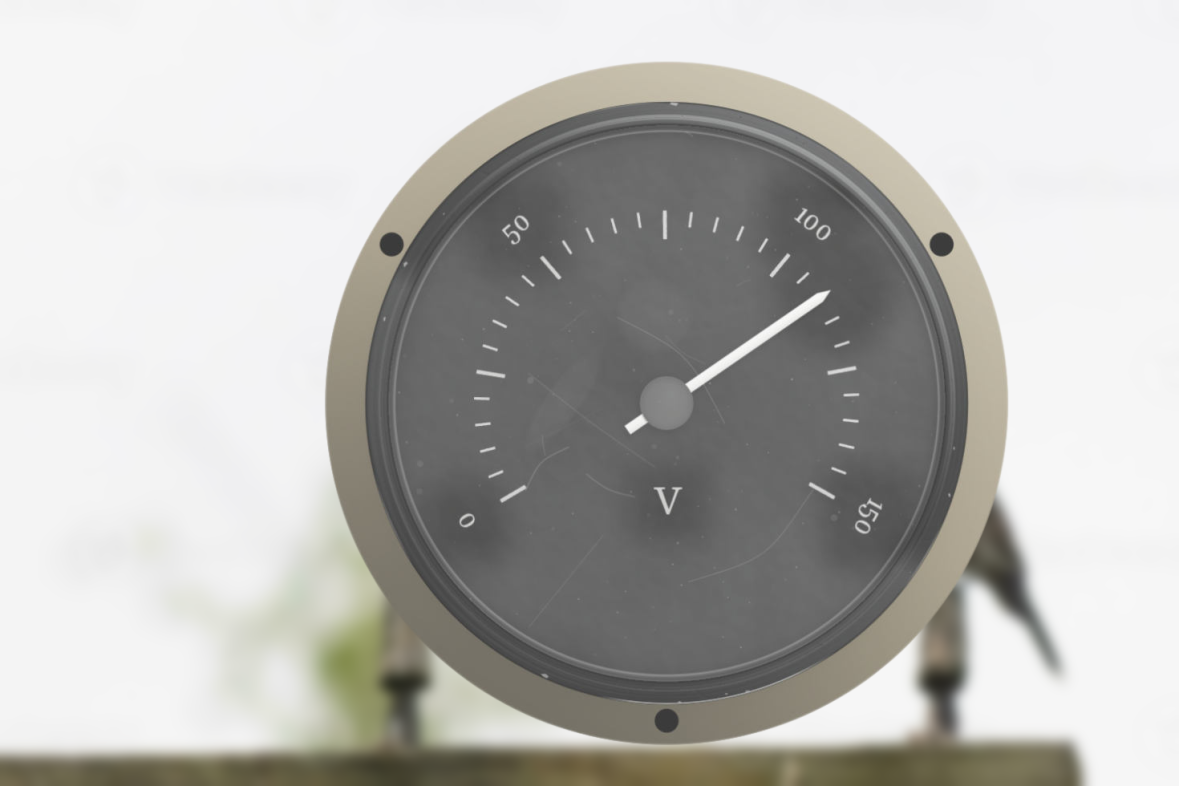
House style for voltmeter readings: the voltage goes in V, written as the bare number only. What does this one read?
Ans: 110
